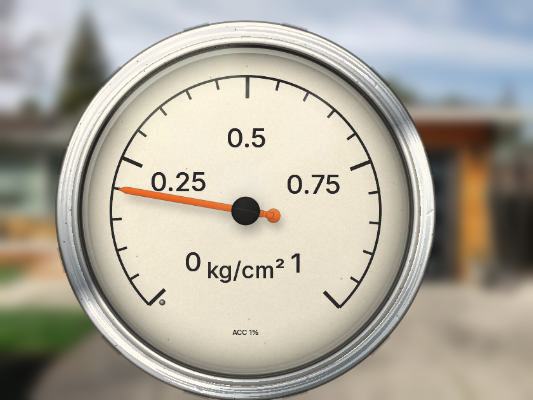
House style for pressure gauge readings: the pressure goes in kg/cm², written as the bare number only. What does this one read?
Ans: 0.2
